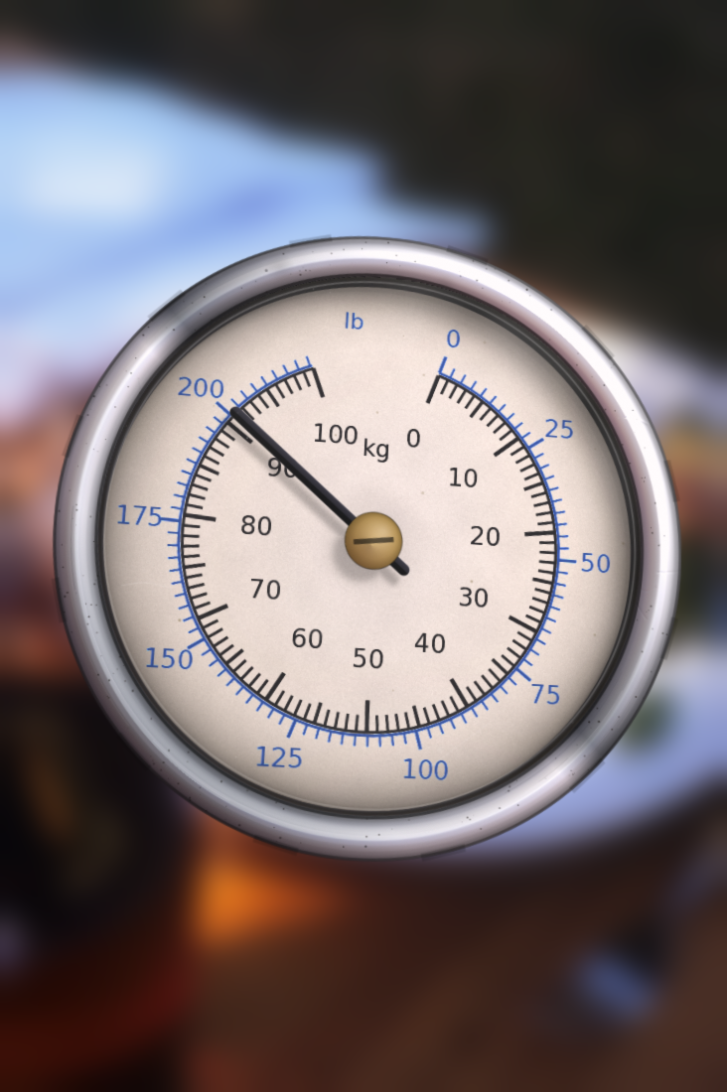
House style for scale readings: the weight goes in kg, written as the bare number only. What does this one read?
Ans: 91
